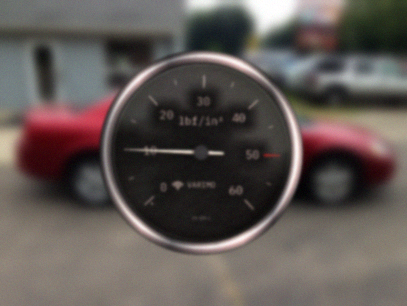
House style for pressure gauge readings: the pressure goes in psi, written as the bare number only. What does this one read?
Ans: 10
